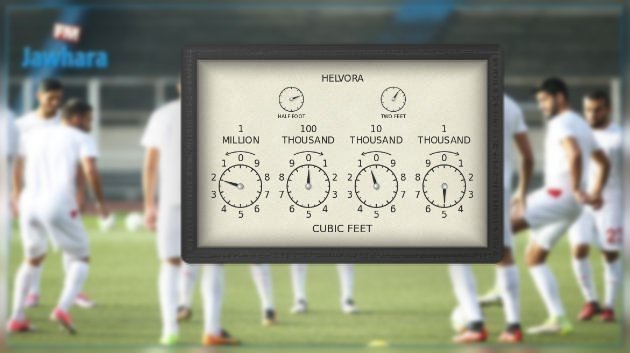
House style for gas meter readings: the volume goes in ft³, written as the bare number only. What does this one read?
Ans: 200500
